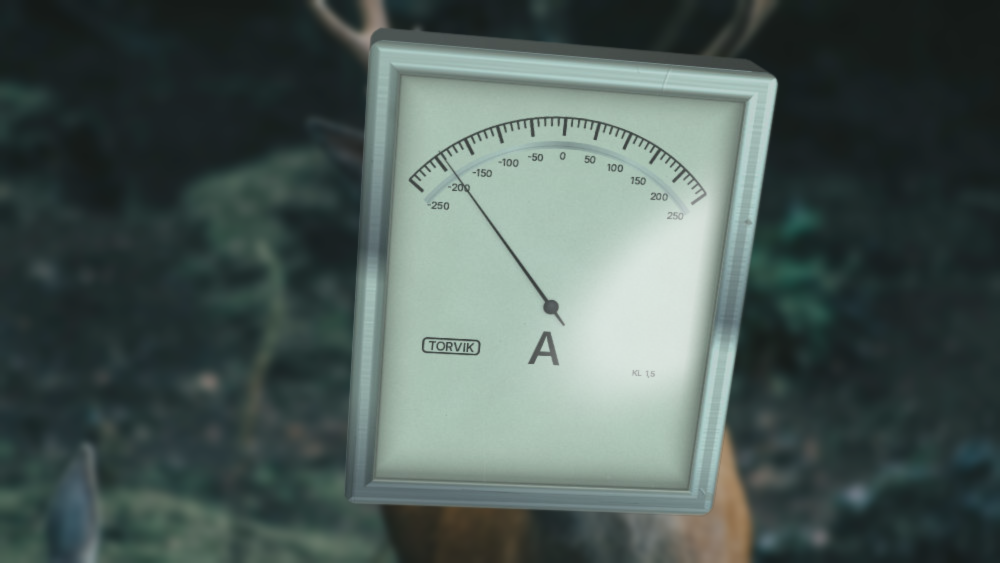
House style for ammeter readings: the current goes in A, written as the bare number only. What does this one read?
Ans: -190
